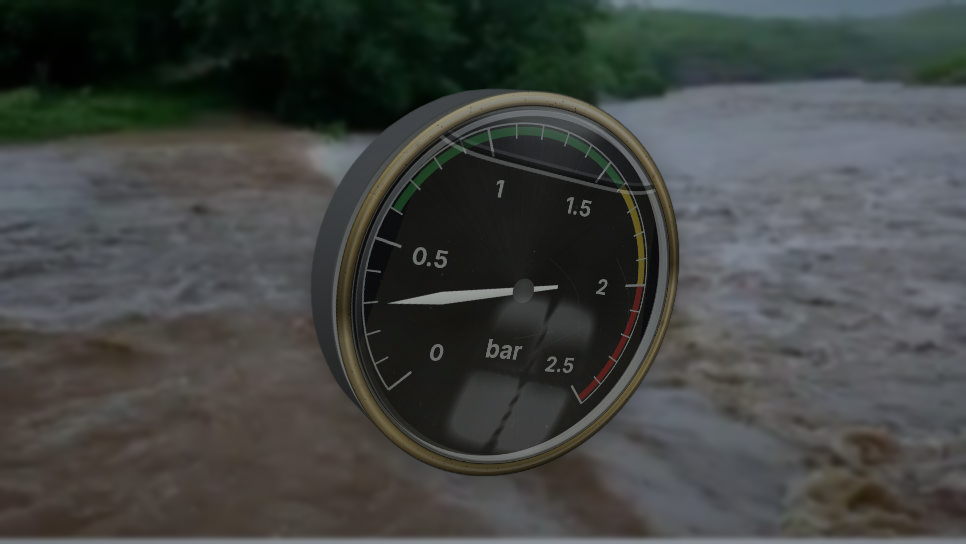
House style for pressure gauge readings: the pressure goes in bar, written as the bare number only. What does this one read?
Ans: 0.3
